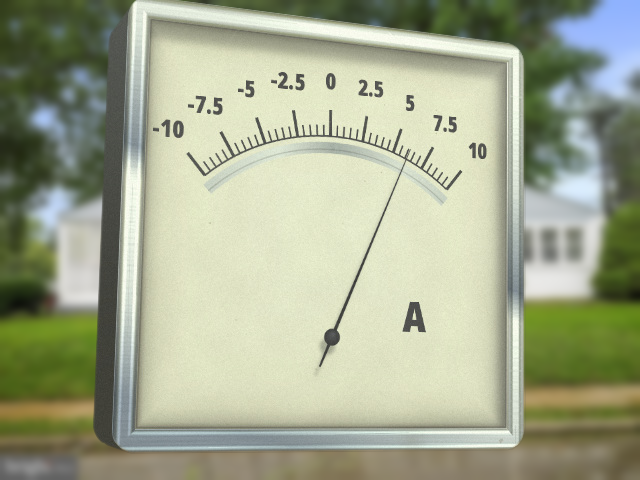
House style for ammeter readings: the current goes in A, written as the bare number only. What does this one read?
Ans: 6
